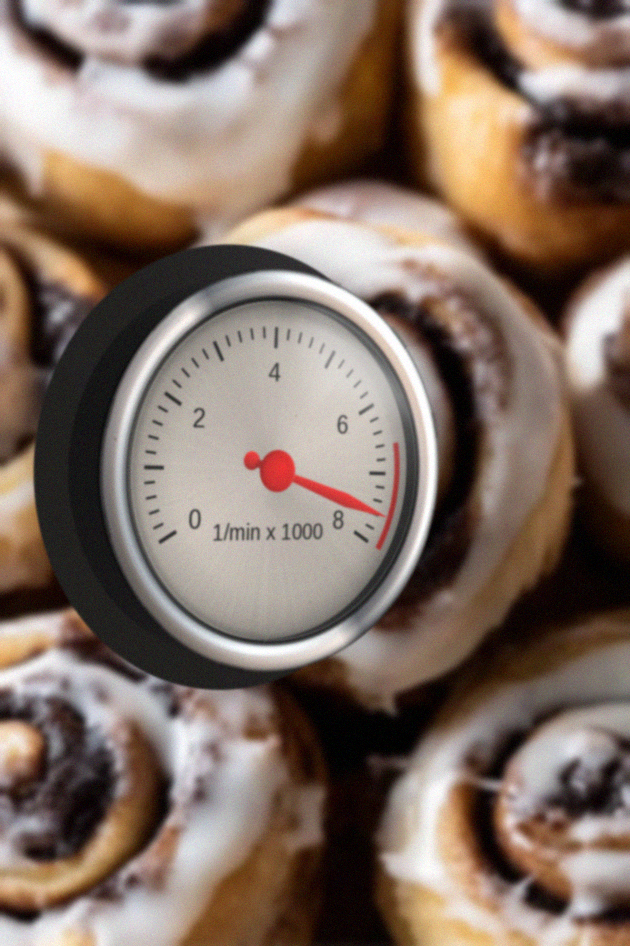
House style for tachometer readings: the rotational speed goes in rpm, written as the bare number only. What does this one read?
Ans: 7600
